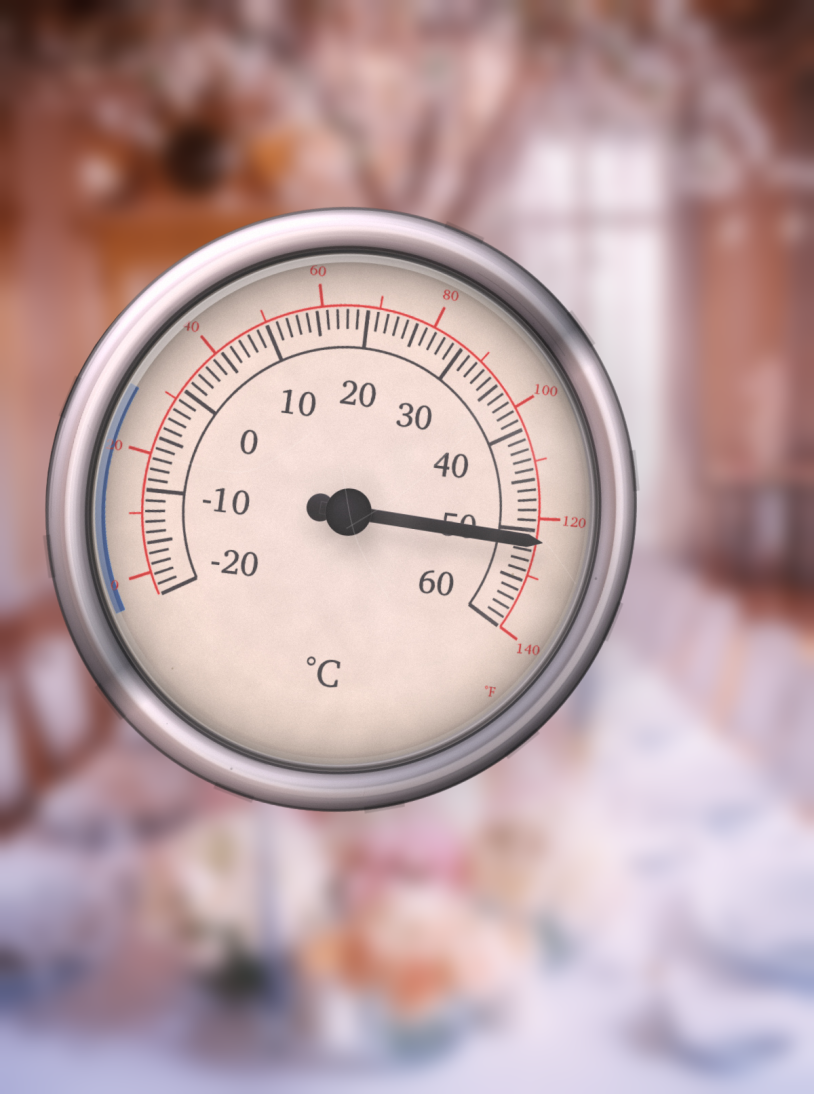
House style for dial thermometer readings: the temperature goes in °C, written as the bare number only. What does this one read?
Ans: 51
